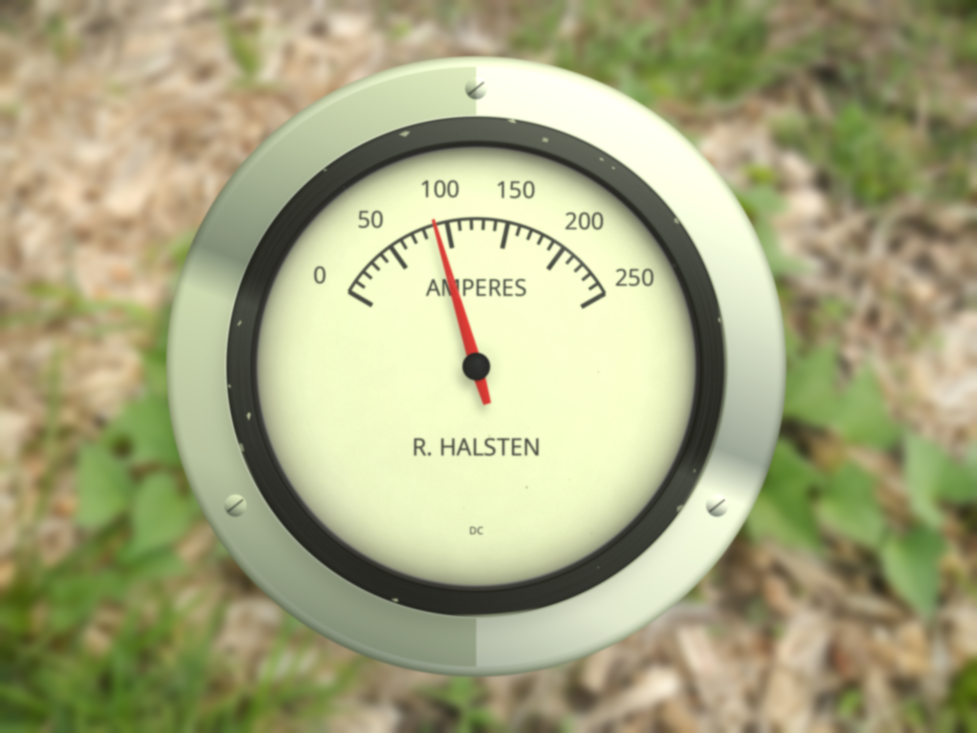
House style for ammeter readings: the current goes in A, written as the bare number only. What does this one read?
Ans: 90
